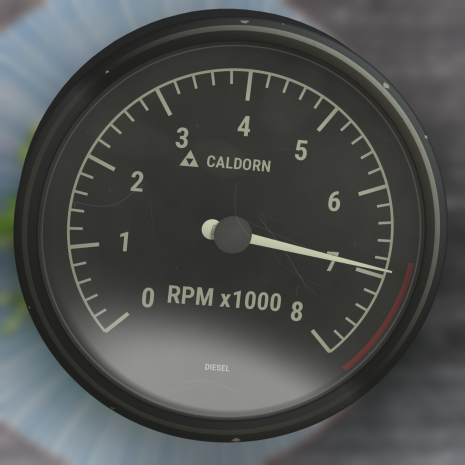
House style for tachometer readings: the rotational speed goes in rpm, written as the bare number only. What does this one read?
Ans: 6900
